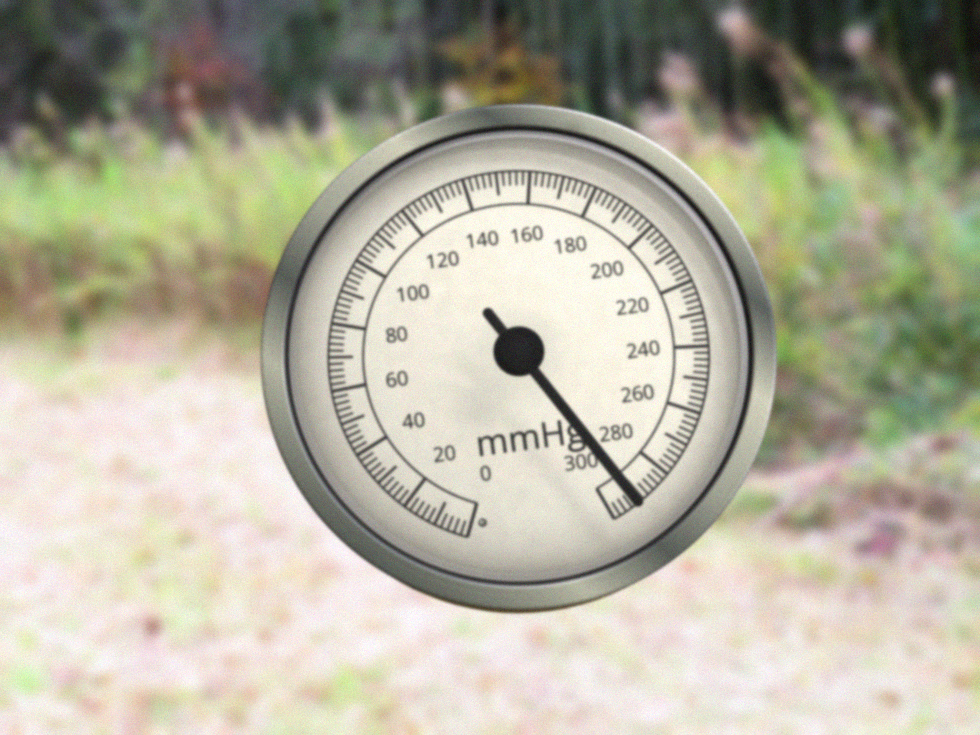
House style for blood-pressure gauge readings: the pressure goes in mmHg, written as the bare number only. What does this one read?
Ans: 292
